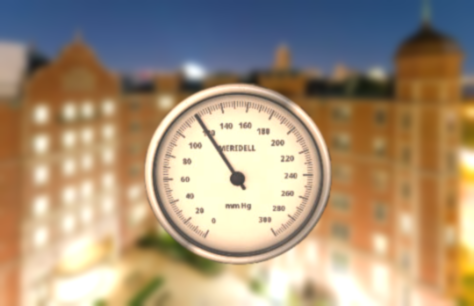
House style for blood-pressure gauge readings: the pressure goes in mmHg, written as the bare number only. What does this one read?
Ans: 120
